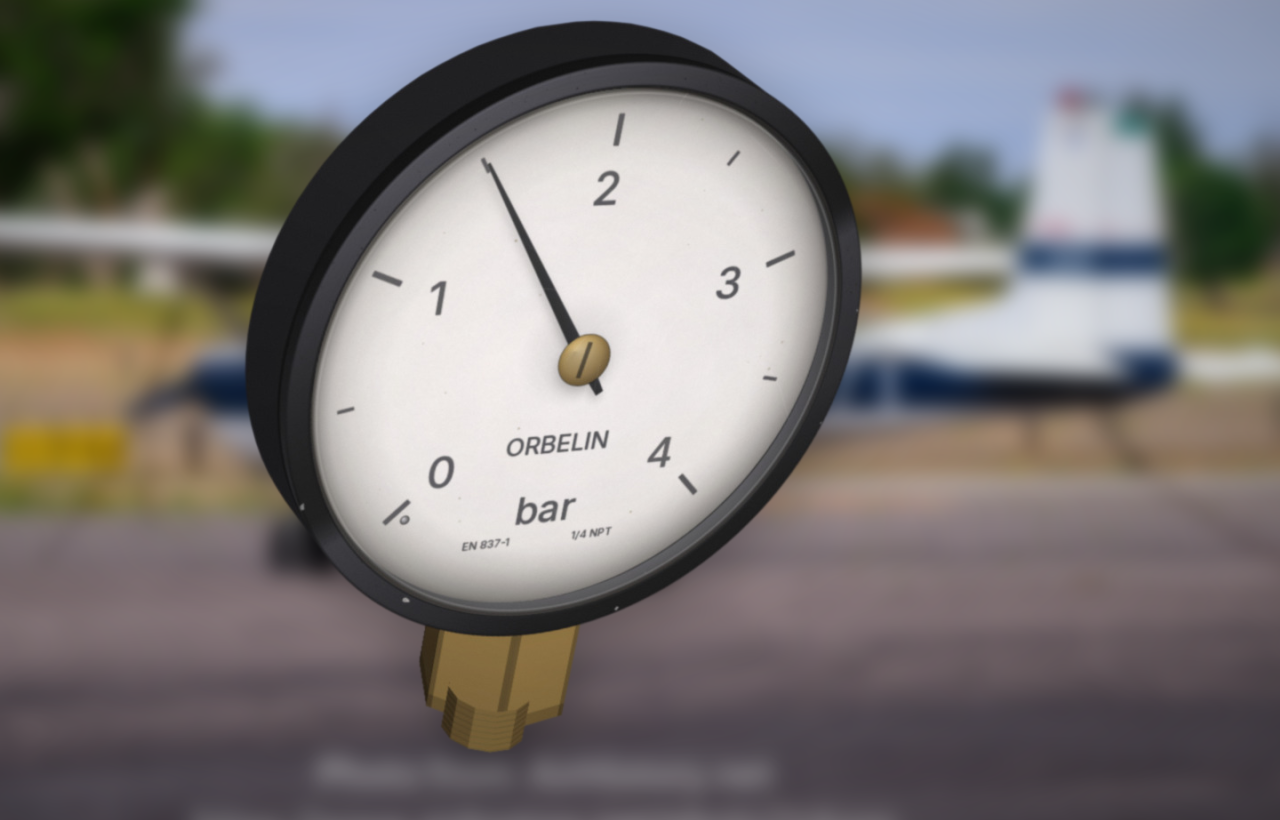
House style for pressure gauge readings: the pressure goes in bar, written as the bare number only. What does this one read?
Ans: 1.5
